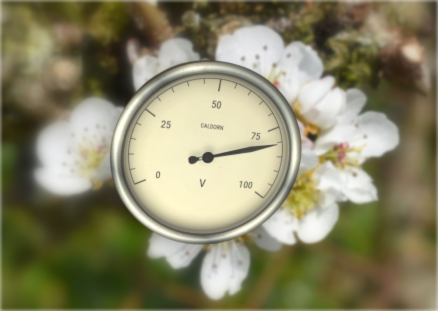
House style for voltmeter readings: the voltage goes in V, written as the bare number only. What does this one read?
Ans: 80
